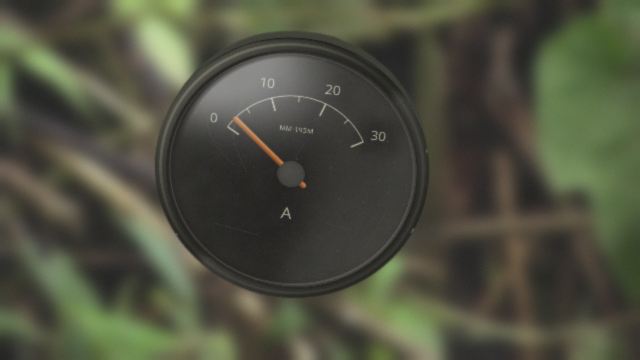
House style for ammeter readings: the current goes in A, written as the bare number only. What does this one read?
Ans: 2.5
